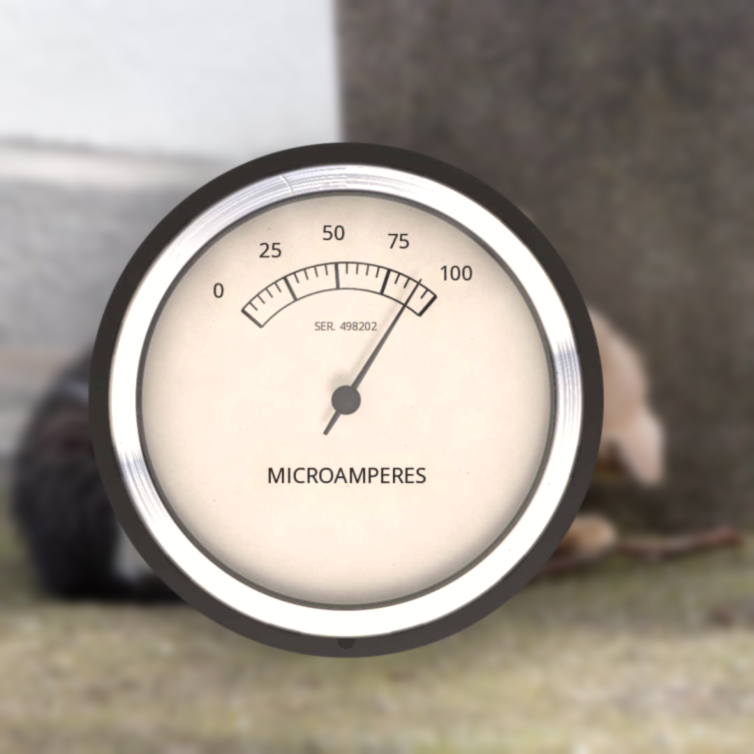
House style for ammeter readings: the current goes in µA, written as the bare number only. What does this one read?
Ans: 90
